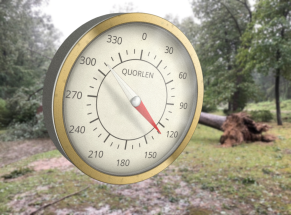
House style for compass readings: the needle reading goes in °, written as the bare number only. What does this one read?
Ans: 130
